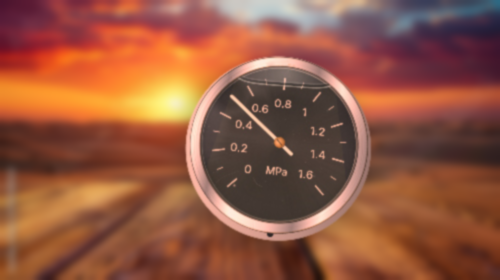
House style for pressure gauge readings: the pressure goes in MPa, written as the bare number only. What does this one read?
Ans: 0.5
